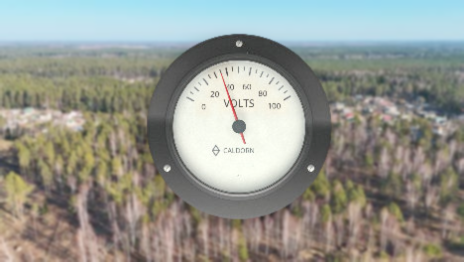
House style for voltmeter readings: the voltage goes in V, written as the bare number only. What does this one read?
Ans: 35
